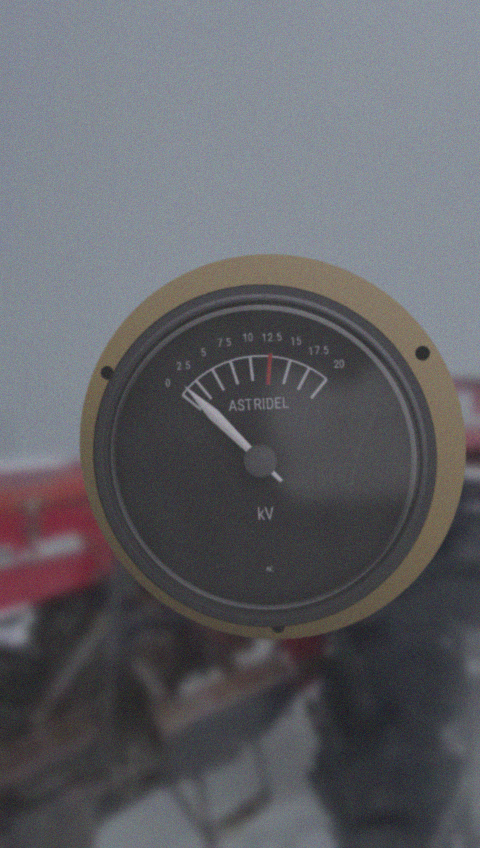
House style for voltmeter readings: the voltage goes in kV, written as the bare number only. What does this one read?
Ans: 1.25
